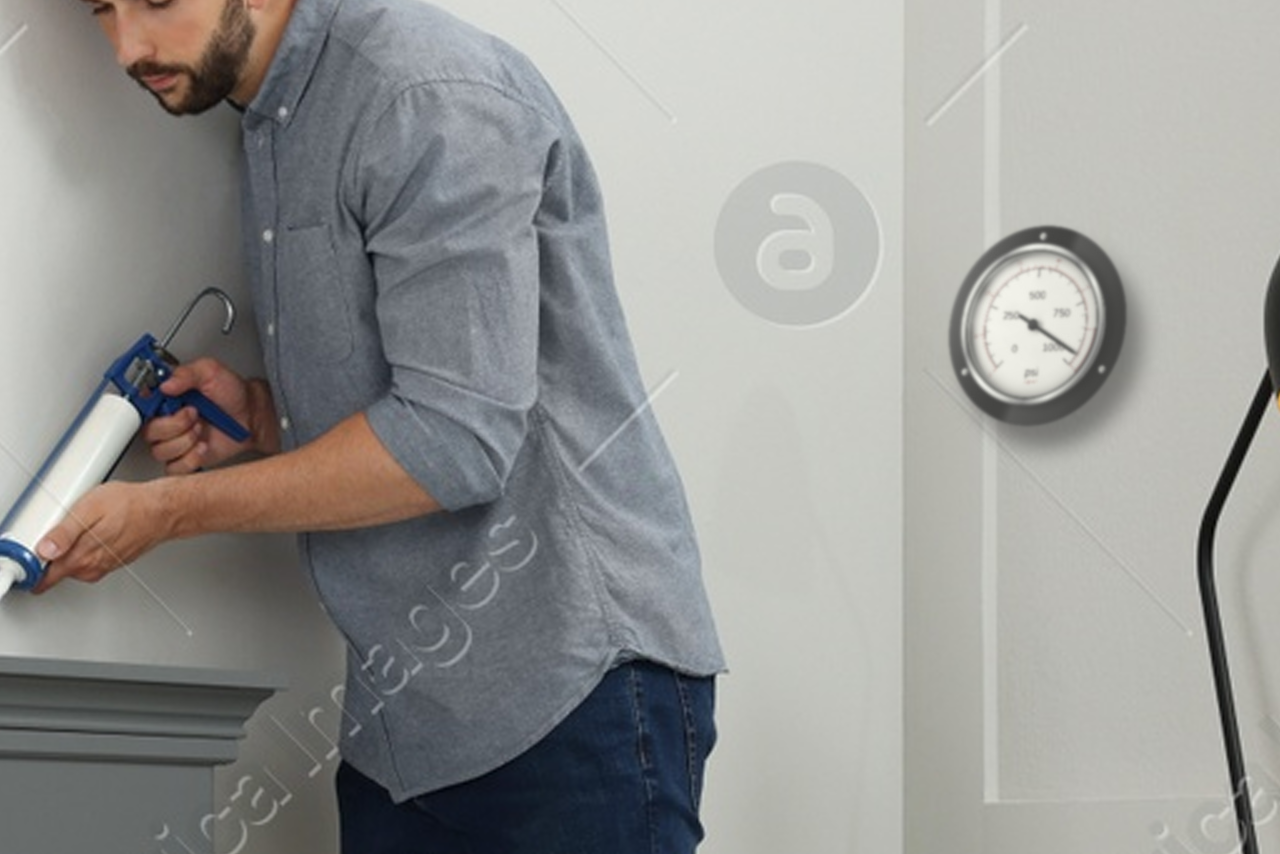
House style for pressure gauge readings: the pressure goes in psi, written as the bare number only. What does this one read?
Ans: 950
